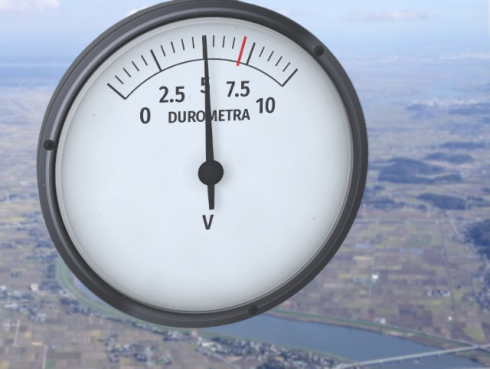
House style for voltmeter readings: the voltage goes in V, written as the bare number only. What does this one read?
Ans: 5
